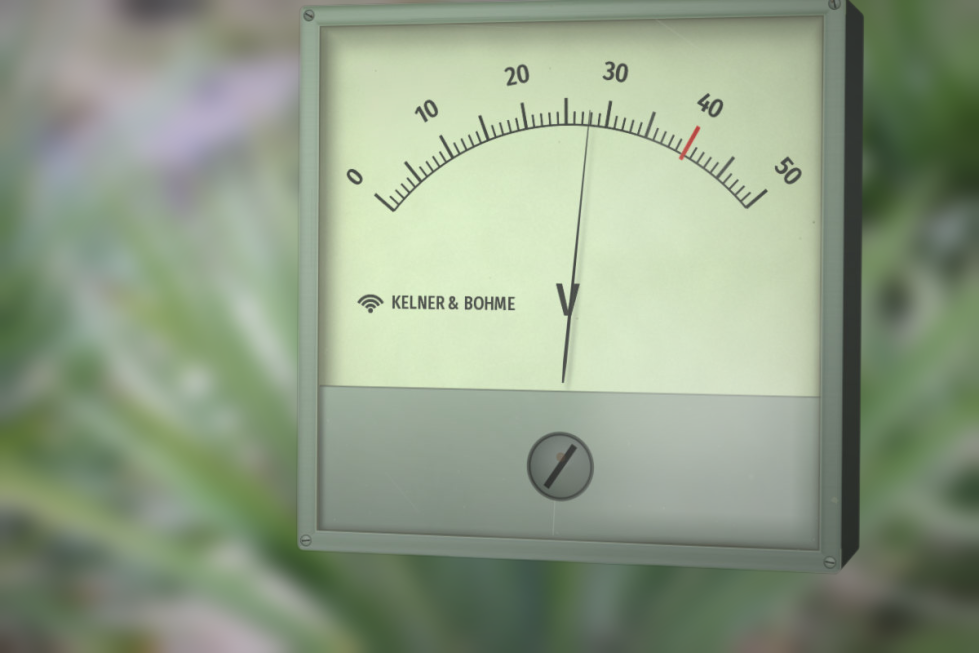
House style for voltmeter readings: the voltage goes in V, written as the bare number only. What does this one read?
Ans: 28
